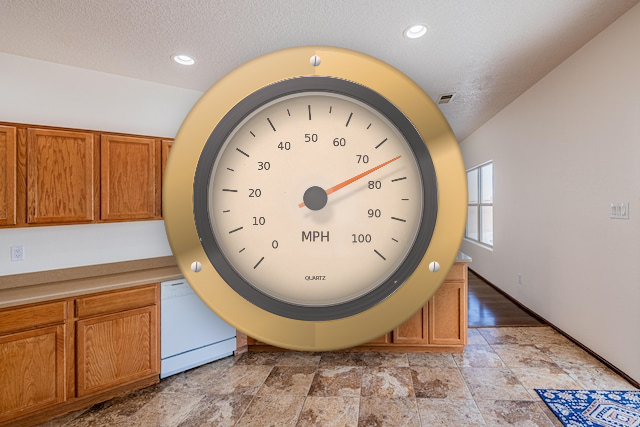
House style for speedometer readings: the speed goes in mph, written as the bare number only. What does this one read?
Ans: 75
